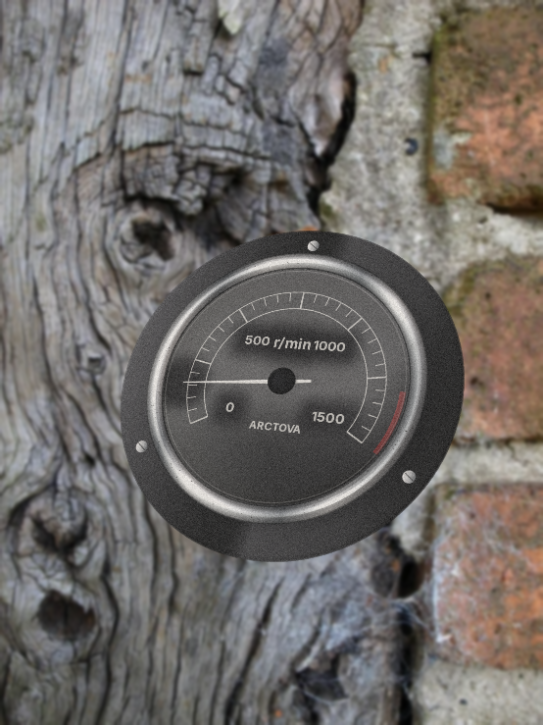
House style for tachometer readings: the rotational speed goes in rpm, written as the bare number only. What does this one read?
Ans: 150
